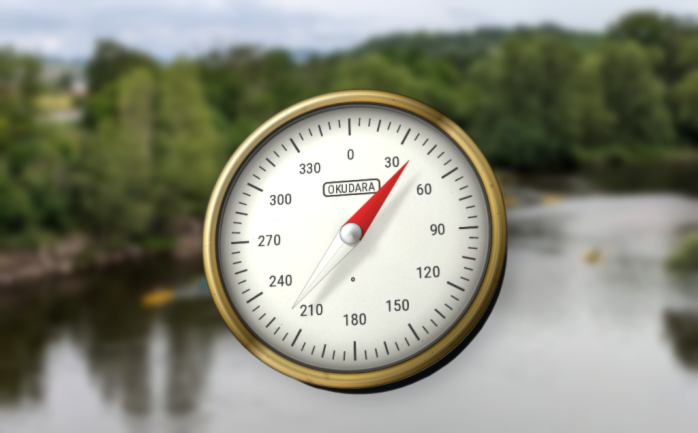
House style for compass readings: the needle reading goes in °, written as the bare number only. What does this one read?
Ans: 40
